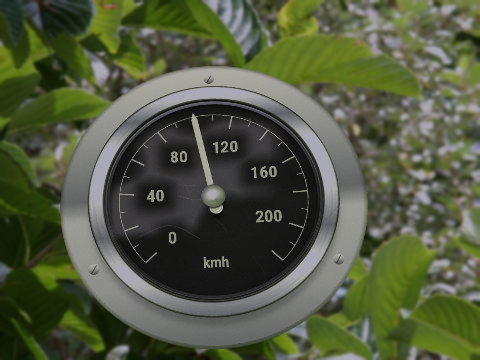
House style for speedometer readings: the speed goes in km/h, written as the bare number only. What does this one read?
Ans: 100
